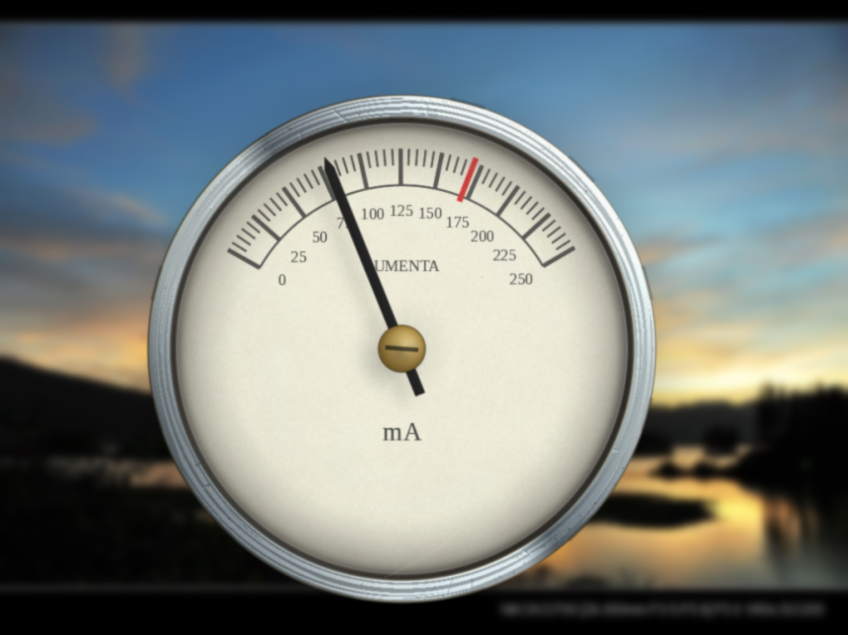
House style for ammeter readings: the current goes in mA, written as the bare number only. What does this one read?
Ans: 80
